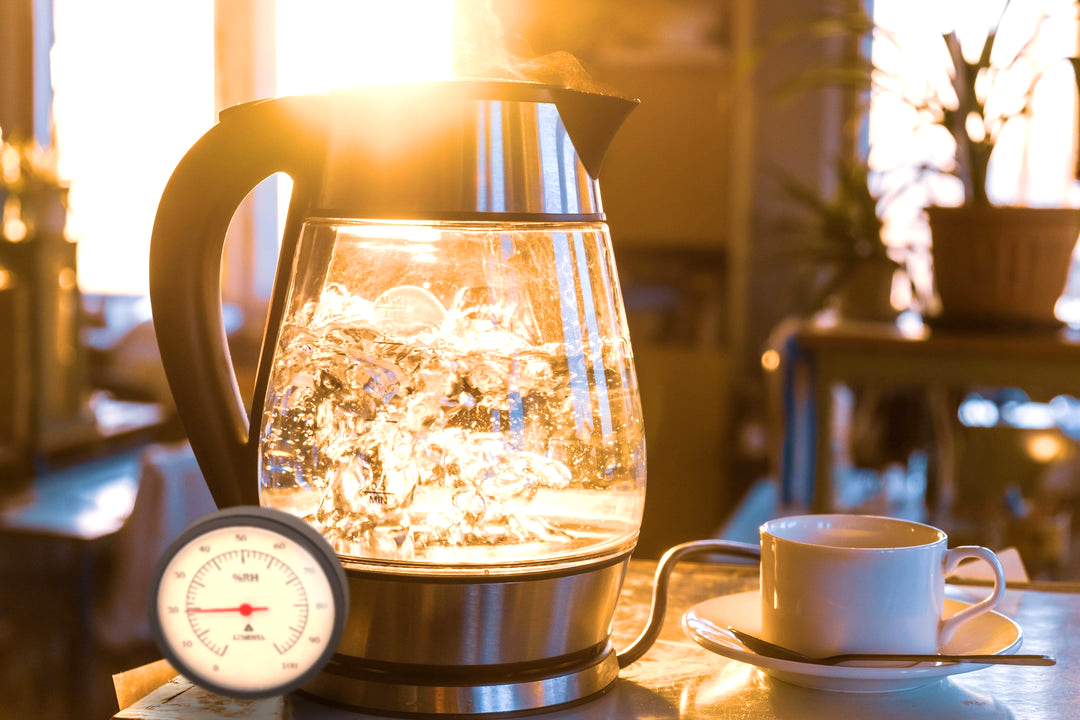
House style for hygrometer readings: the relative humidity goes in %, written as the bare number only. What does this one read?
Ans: 20
